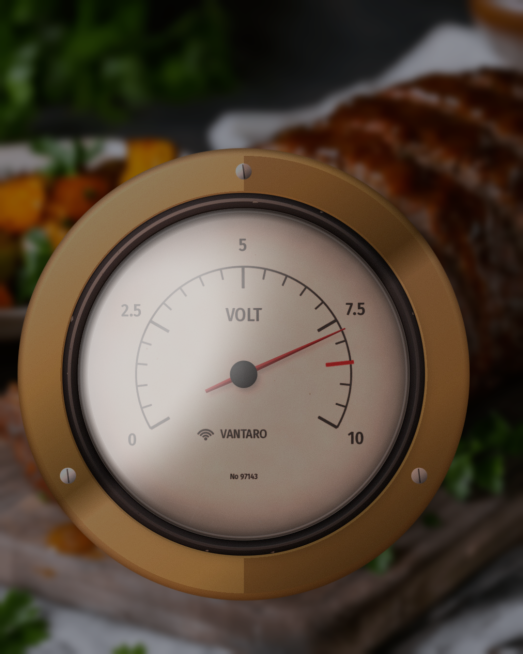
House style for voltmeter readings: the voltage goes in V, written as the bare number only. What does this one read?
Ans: 7.75
